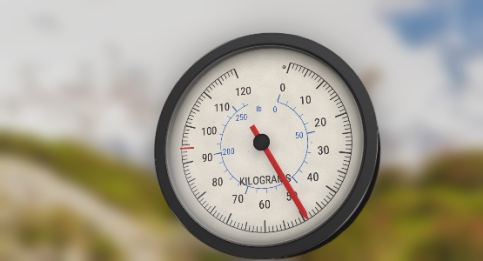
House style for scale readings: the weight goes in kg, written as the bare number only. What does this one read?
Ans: 49
